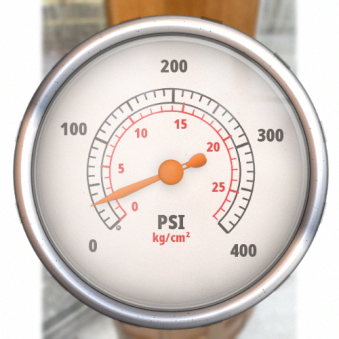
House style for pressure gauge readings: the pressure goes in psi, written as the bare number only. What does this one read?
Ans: 30
